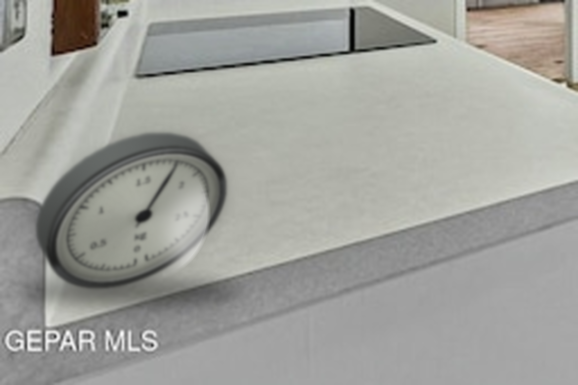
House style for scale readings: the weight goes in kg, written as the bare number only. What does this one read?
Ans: 1.75
